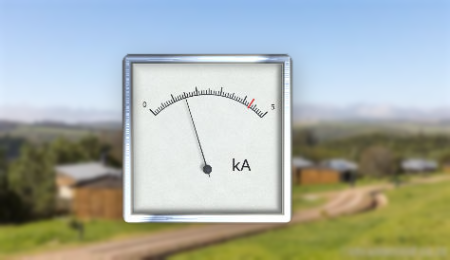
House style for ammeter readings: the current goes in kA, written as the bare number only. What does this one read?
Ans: 1.5
